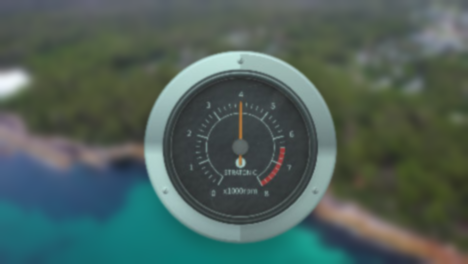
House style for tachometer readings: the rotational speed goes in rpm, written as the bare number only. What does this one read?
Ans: 4000
